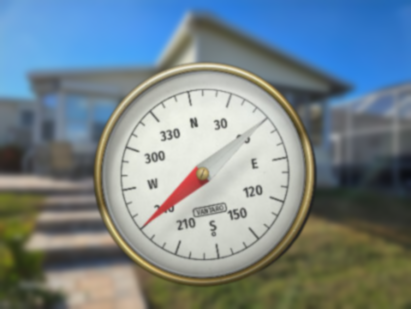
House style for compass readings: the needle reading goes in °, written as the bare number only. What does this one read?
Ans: 240
